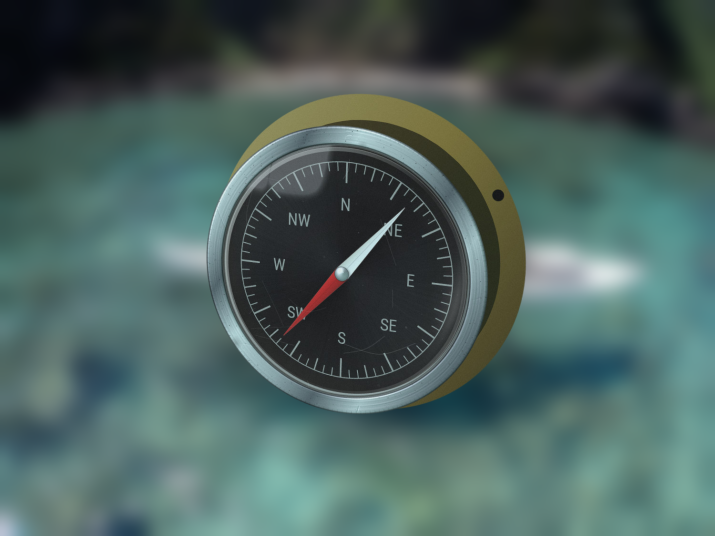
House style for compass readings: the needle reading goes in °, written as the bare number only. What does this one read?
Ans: 220
